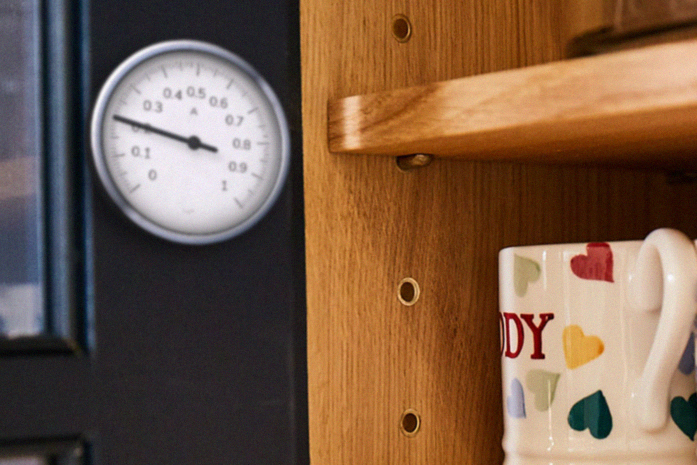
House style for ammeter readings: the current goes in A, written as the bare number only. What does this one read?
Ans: 0.2
